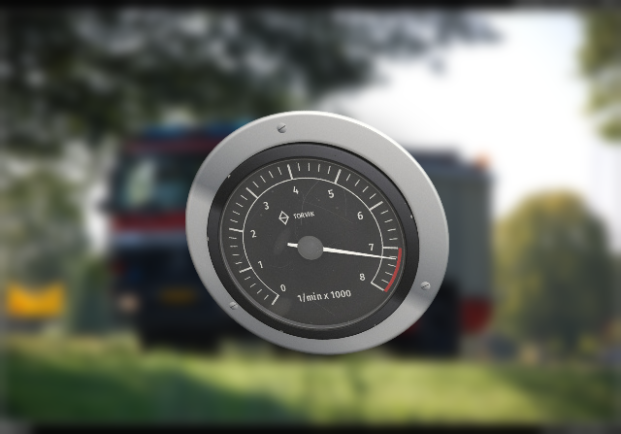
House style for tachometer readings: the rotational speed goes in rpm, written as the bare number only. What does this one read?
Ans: 7200
